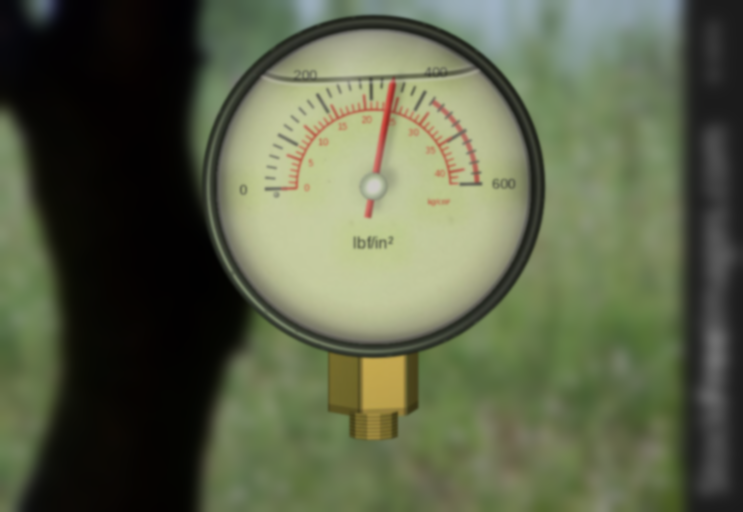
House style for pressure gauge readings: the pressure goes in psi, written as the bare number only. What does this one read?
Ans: 340
